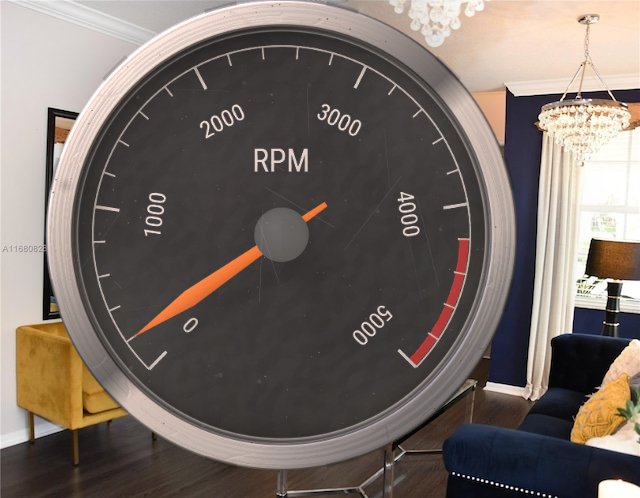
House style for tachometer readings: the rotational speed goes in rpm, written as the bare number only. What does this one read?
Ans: 200
